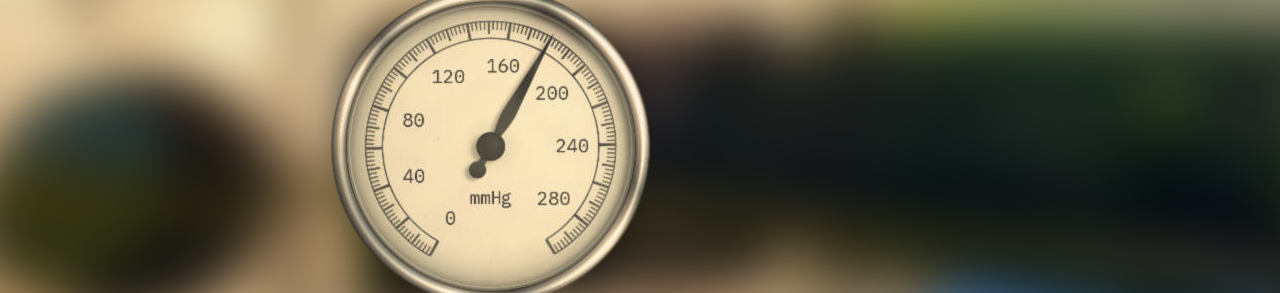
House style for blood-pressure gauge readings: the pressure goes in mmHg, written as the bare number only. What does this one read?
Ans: 180
